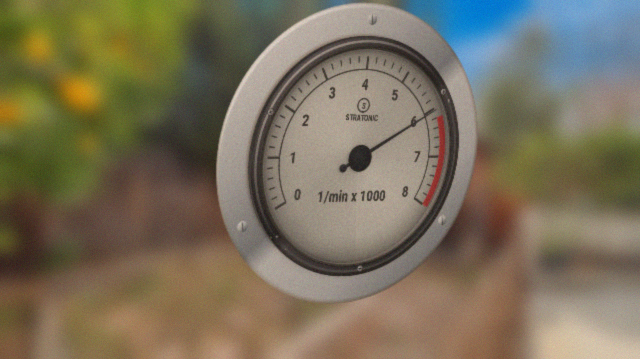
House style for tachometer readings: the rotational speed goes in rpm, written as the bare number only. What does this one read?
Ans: 6000
